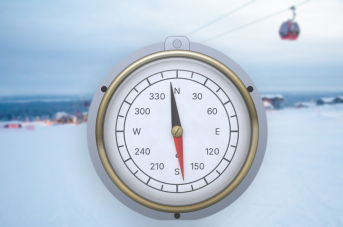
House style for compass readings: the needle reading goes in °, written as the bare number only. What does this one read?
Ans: 172.5
